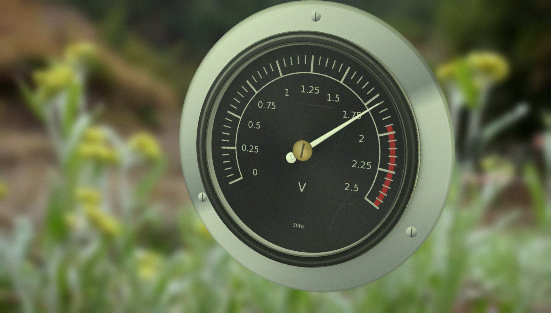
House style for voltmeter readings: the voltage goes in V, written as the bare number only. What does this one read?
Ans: 1.8
